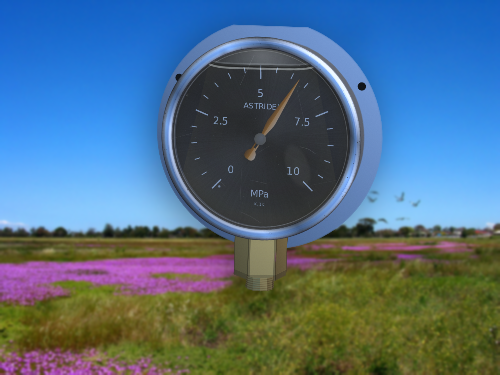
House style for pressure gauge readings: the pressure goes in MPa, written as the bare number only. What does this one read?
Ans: 6.25
